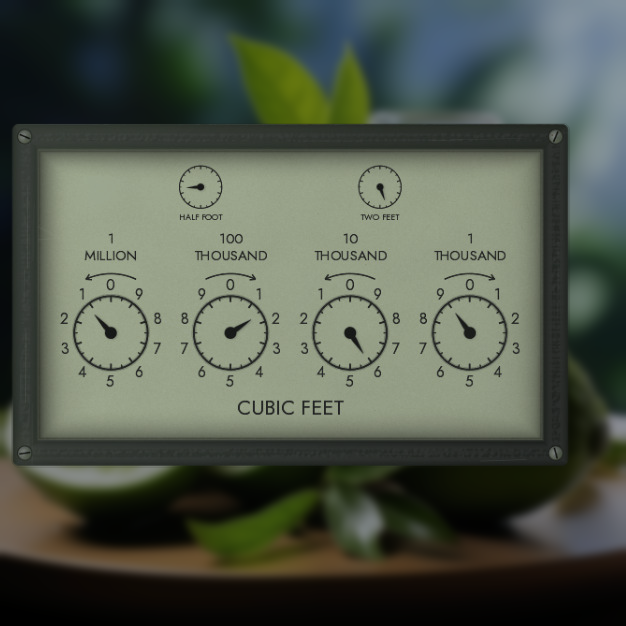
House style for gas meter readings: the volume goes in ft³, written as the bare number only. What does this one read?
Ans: 115900
